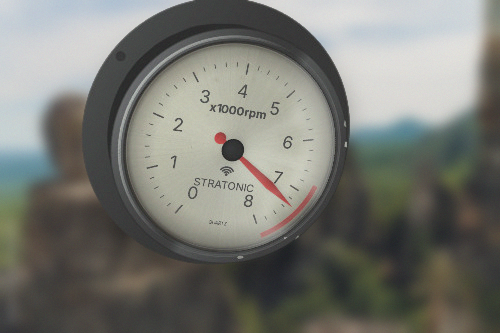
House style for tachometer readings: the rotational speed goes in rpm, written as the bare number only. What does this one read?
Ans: 7300
